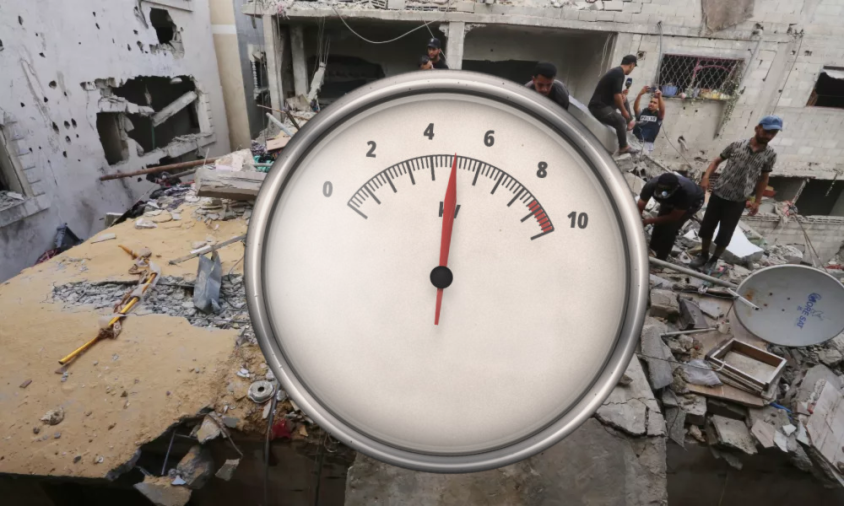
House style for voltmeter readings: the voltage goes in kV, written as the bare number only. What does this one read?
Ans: 5
